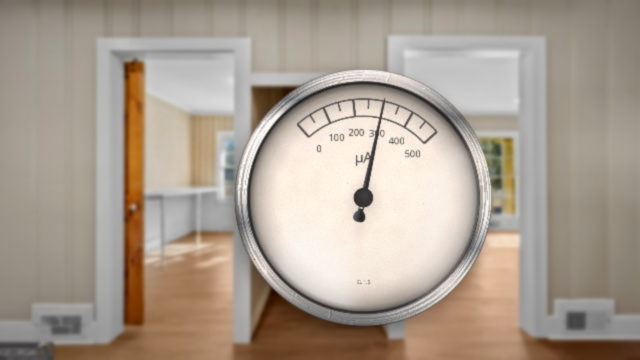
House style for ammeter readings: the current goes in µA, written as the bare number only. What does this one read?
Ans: 300
